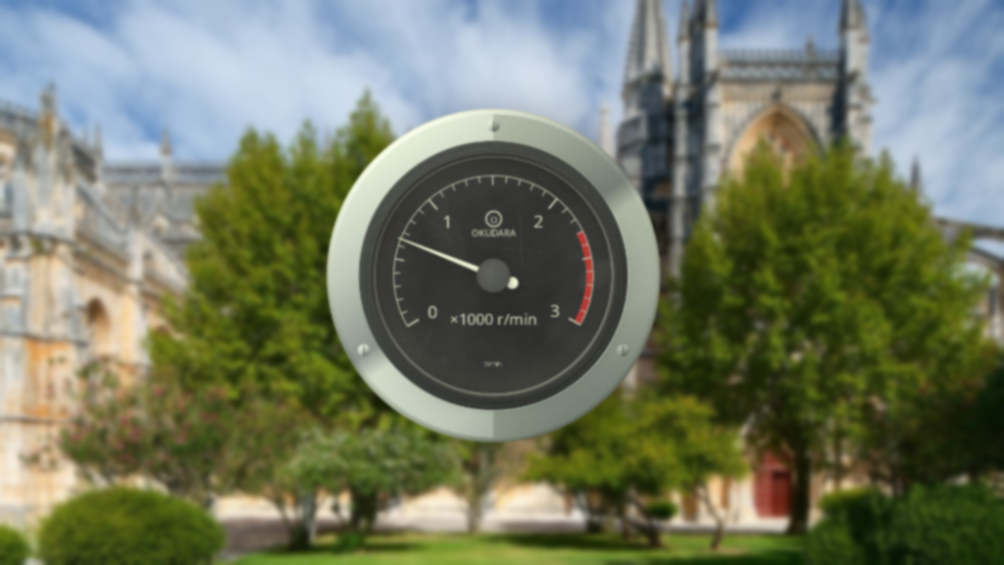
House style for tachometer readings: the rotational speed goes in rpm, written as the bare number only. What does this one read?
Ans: 650
